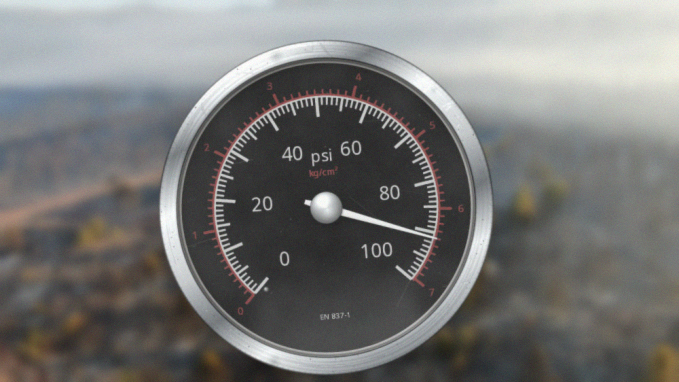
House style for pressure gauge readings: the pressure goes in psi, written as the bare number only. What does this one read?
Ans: 91
